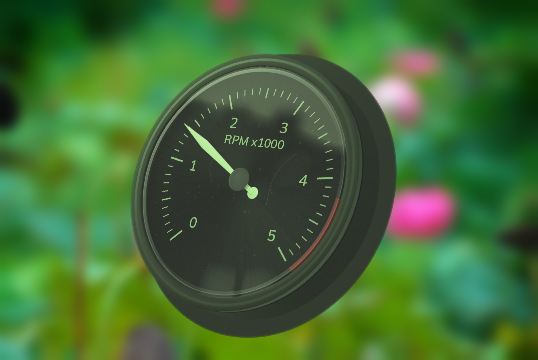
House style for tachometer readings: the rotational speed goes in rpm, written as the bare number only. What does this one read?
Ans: 1400
